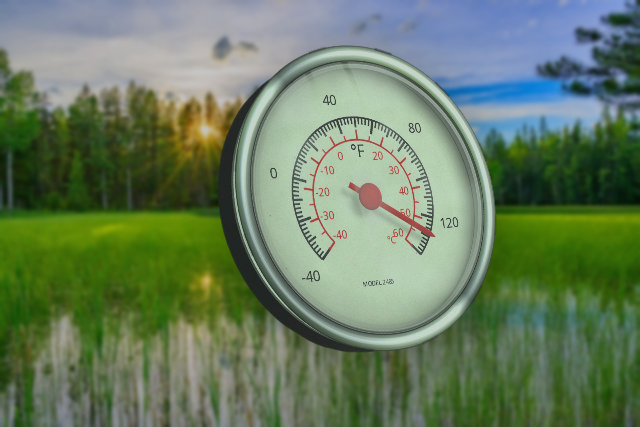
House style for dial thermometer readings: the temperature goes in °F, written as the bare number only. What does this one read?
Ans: 130
